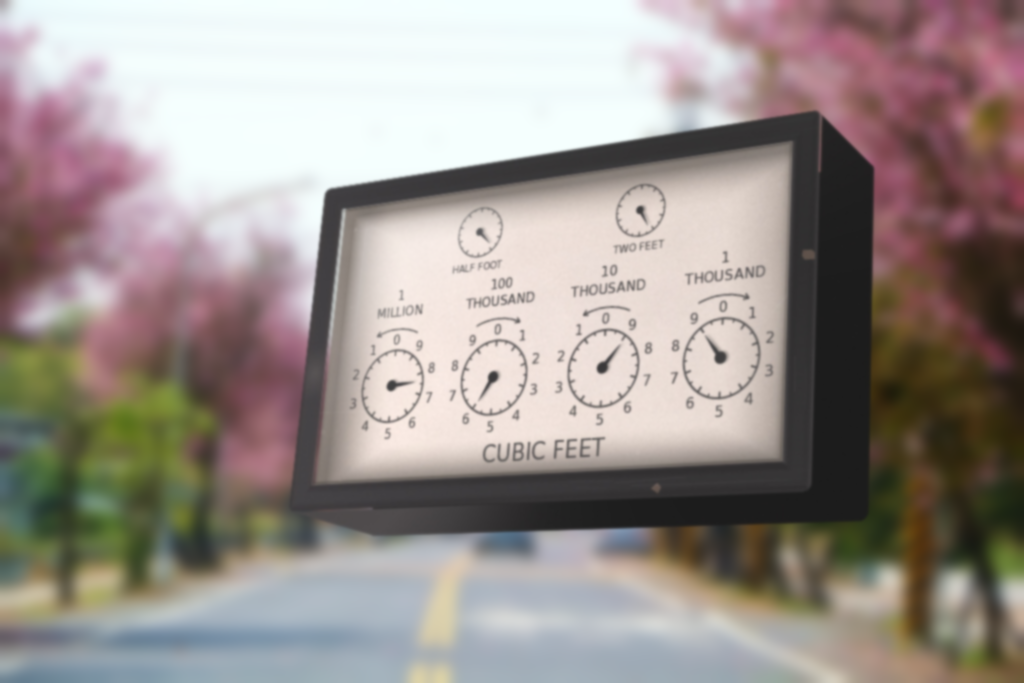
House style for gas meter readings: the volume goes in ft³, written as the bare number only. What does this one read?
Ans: 758900
